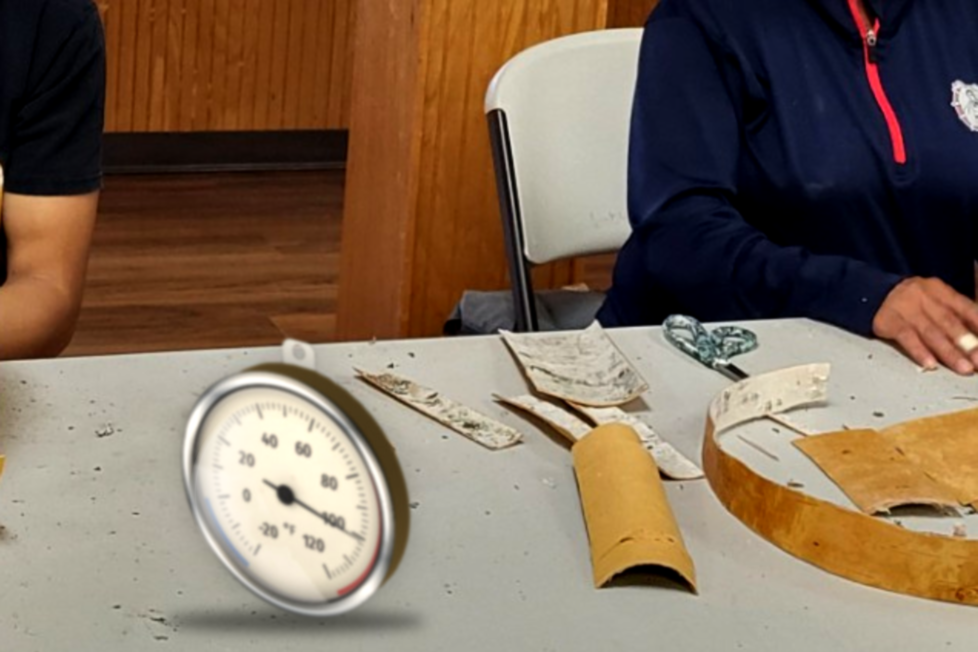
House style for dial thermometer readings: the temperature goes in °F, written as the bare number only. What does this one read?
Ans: 100
